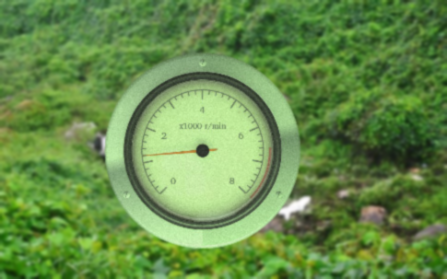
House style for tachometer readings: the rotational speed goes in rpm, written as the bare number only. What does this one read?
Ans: 1200
